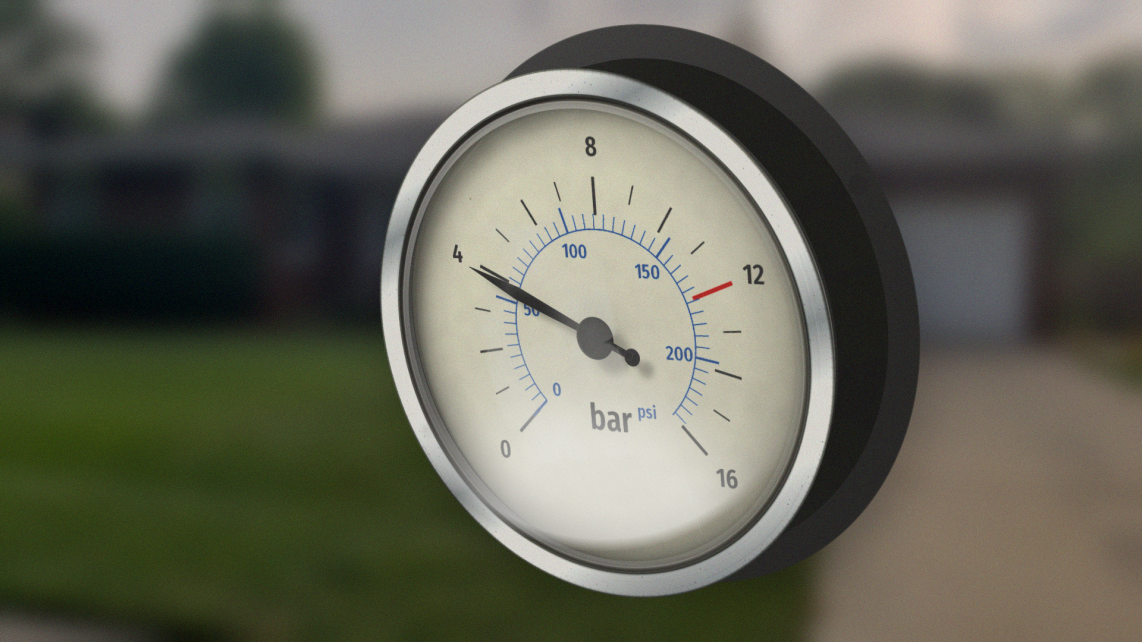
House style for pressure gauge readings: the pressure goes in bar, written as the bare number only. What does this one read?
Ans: 4
